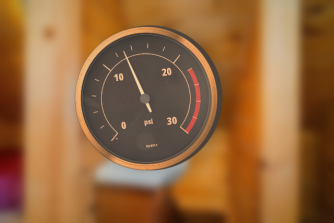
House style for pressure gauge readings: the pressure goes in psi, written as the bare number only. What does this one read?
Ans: 13
